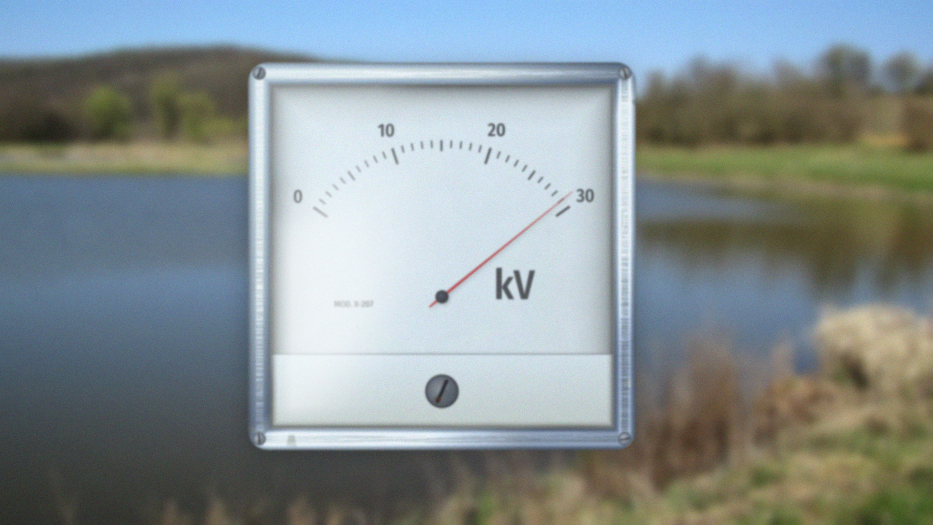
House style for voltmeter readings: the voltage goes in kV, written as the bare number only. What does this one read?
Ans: 29
